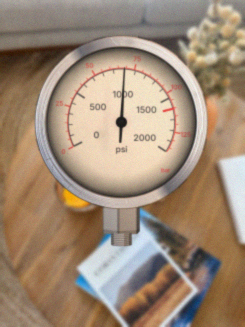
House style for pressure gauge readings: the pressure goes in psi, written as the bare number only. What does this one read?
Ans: 1000
